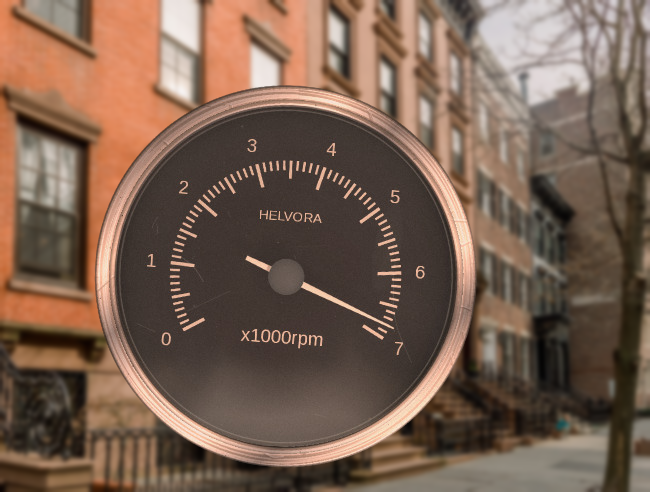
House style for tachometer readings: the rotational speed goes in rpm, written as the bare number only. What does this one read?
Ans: 6800
